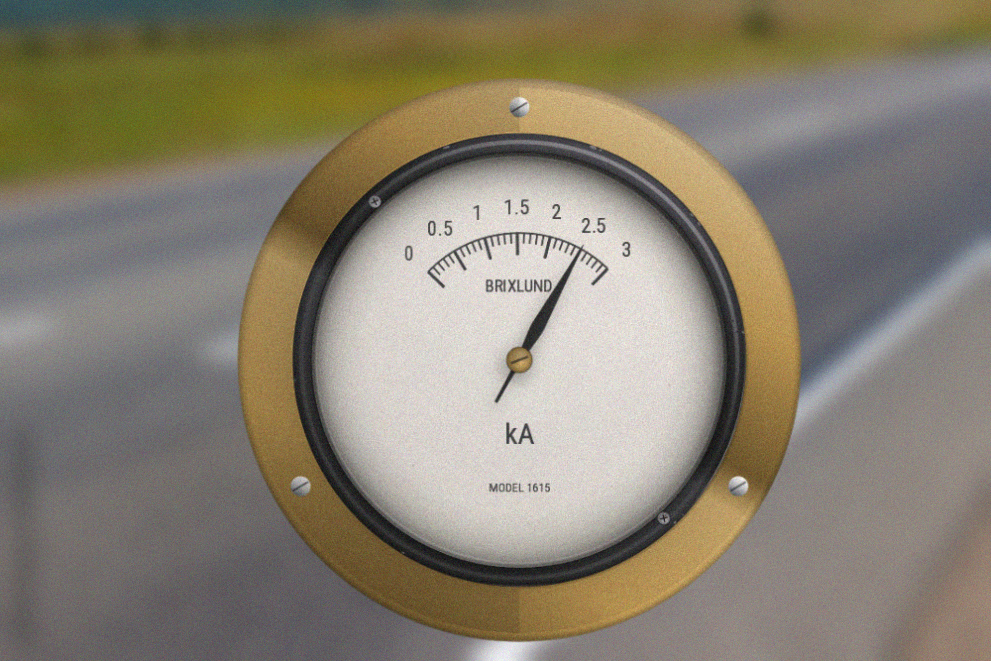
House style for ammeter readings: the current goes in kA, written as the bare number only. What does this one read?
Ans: 2.5
